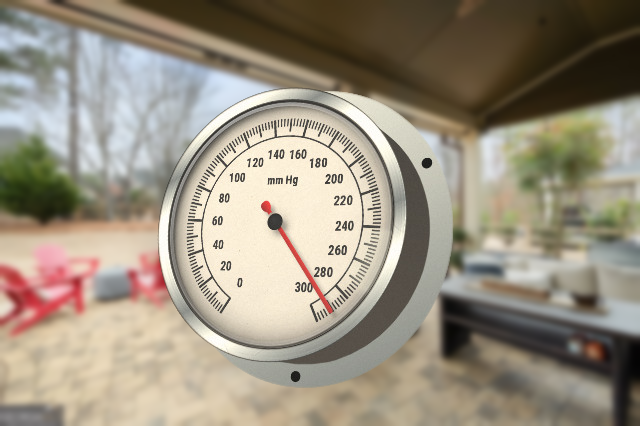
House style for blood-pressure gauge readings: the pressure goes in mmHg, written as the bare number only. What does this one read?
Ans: 290
